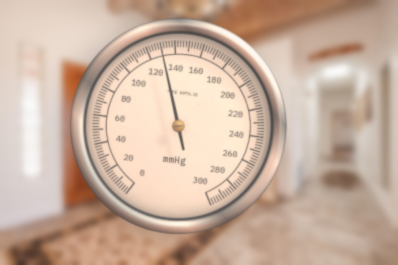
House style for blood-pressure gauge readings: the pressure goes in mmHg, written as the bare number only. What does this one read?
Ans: 130
